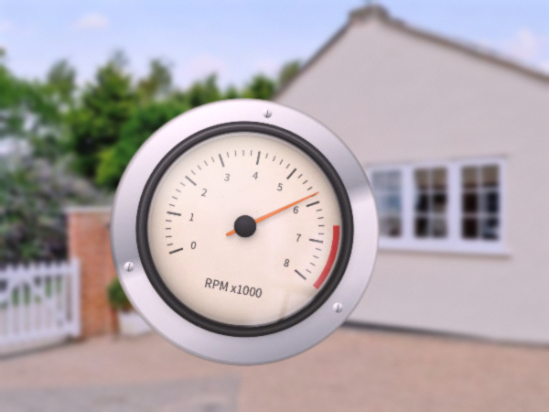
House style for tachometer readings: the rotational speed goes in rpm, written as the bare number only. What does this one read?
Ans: 5800
